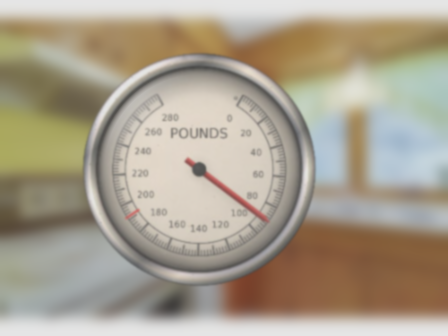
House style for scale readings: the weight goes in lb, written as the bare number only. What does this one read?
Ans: 90
